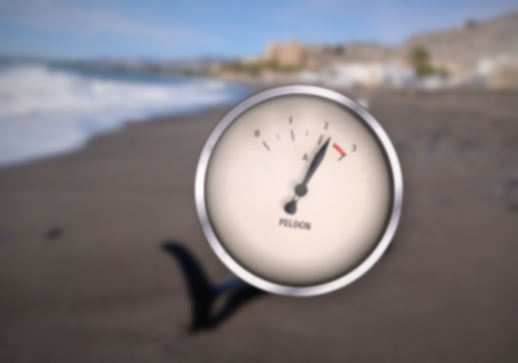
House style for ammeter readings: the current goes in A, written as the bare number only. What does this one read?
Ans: 2.25
